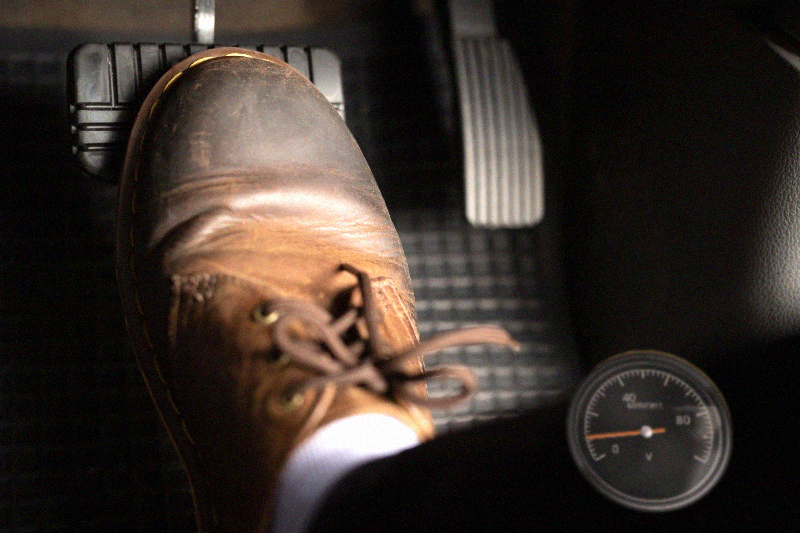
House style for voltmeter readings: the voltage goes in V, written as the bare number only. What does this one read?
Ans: 10
